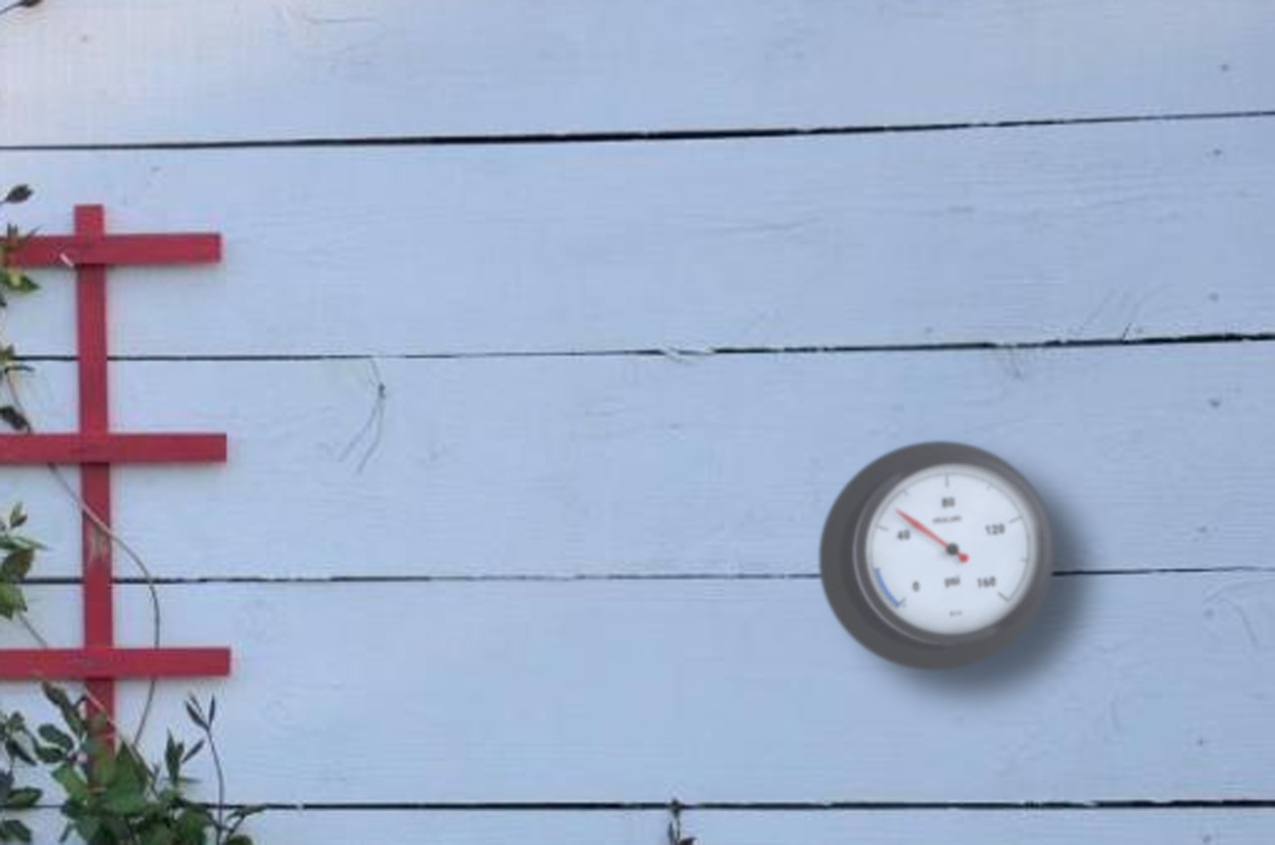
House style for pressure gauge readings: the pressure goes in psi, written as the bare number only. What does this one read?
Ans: 50
